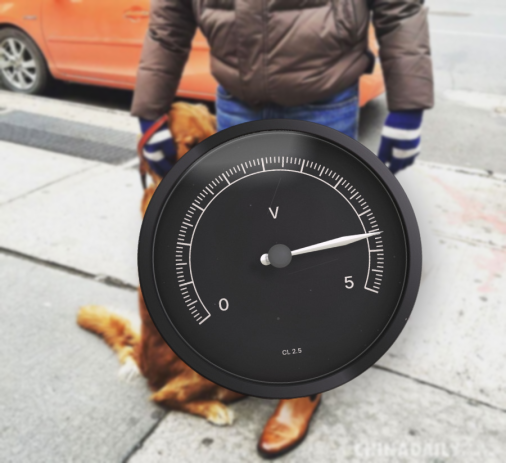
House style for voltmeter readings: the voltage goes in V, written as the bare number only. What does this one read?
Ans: 4.3
